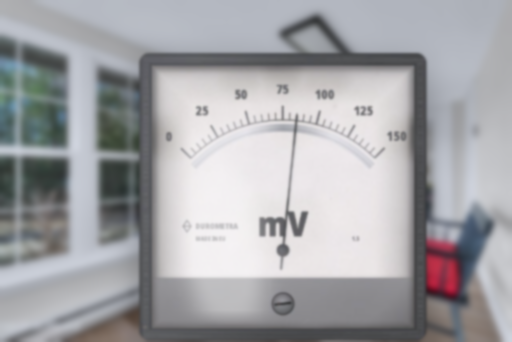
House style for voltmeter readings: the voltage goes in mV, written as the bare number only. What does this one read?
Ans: 85
